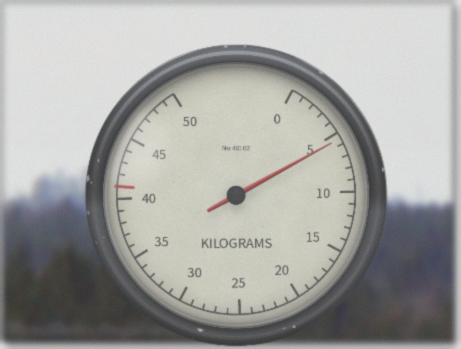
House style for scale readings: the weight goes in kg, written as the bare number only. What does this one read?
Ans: 5.5
